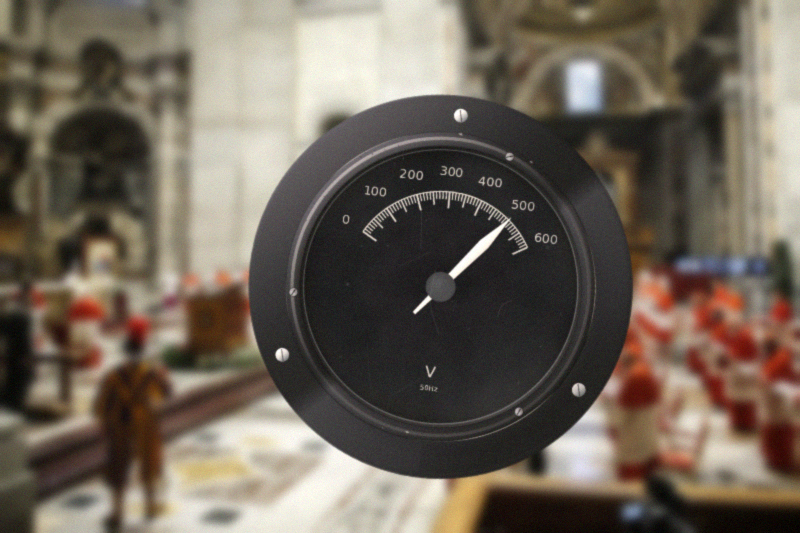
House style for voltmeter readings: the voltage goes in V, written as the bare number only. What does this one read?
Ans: 500
